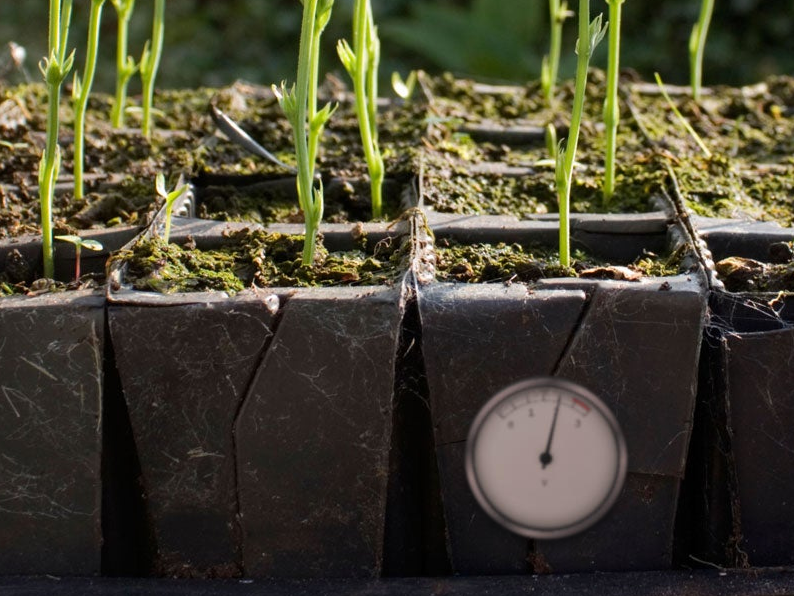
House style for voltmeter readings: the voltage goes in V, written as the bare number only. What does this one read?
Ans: 2
